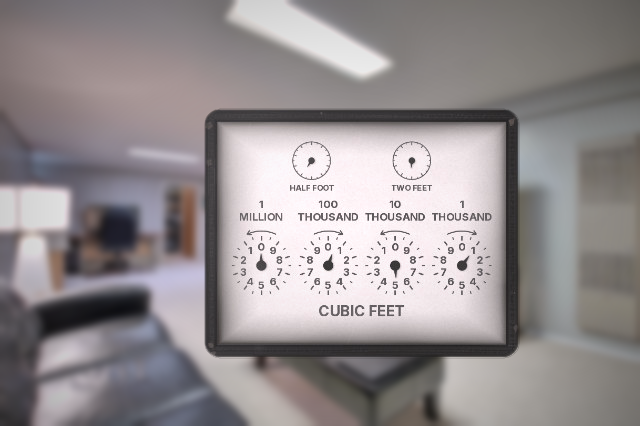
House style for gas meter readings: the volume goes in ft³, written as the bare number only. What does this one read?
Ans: 5100
